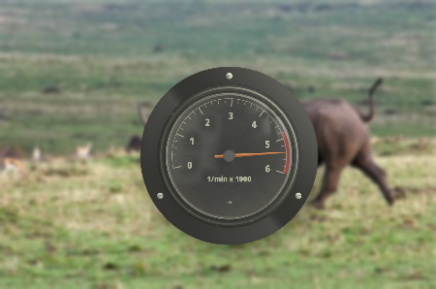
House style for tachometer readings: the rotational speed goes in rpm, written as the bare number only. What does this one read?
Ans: 5400
